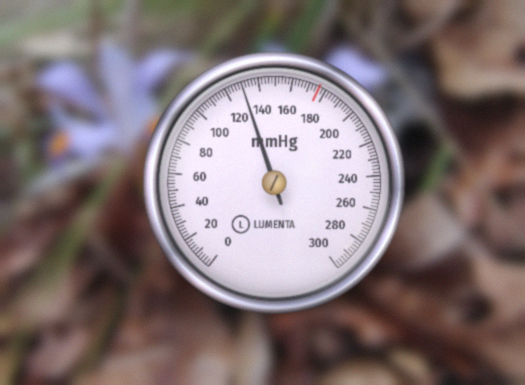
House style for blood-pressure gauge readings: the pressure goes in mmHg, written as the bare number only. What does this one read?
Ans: 130
